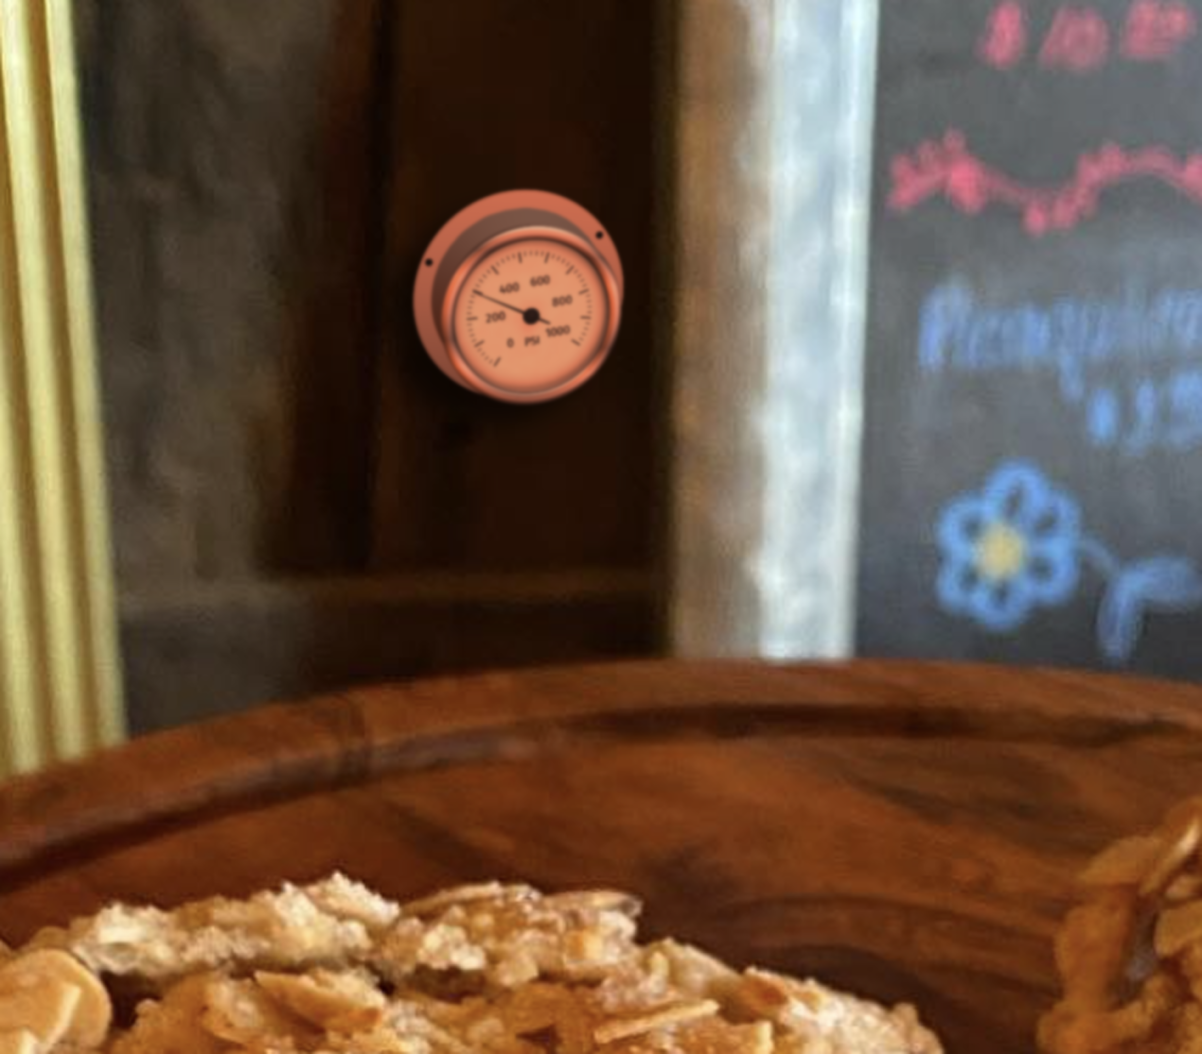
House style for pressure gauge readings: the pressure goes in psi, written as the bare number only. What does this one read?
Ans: 300
